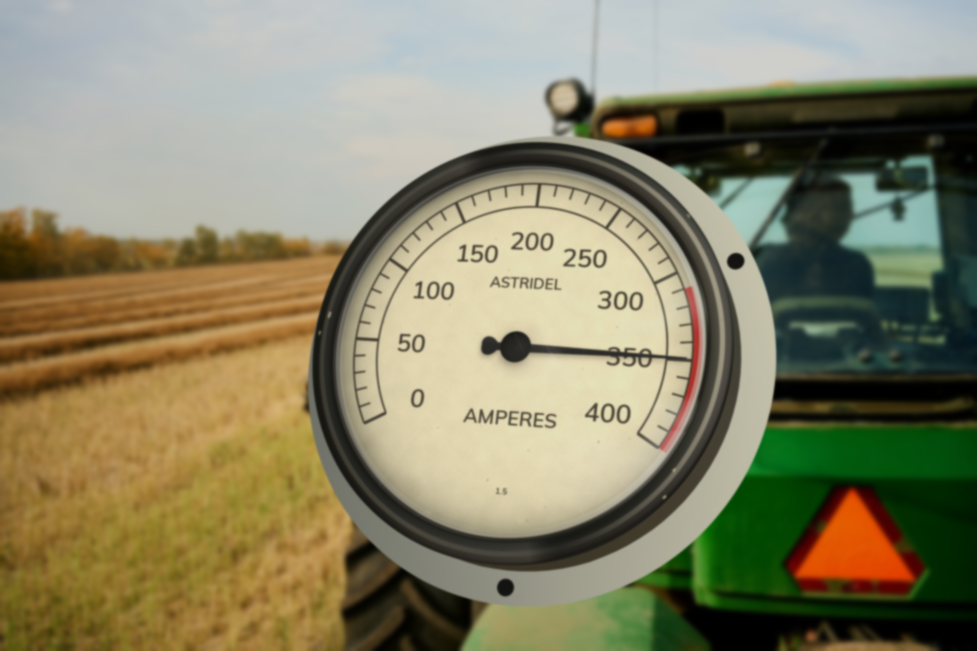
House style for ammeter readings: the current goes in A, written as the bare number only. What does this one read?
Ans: 350
